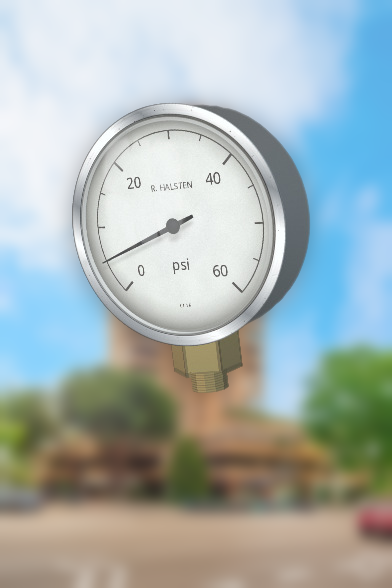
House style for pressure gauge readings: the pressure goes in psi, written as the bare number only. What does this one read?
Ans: 5
